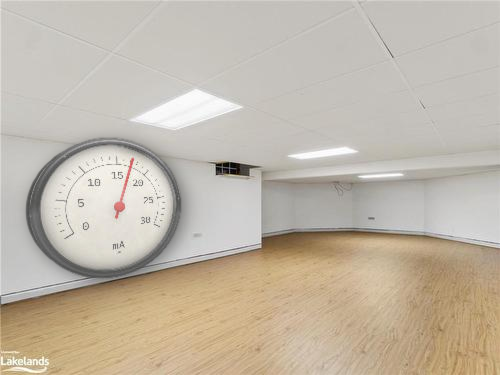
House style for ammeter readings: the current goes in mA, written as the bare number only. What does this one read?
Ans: 17
